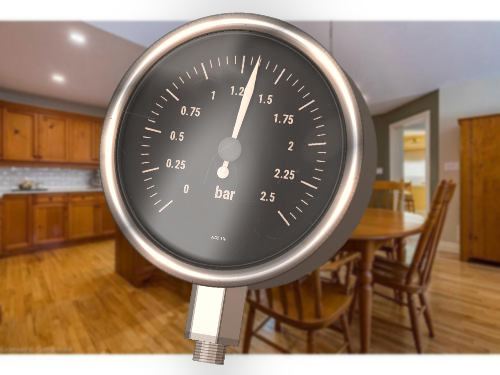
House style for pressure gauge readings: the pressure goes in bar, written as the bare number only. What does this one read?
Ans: 1.35
